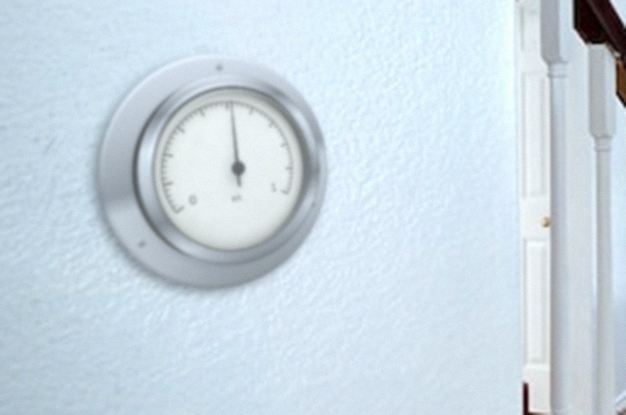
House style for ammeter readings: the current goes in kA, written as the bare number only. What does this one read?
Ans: 0.5
